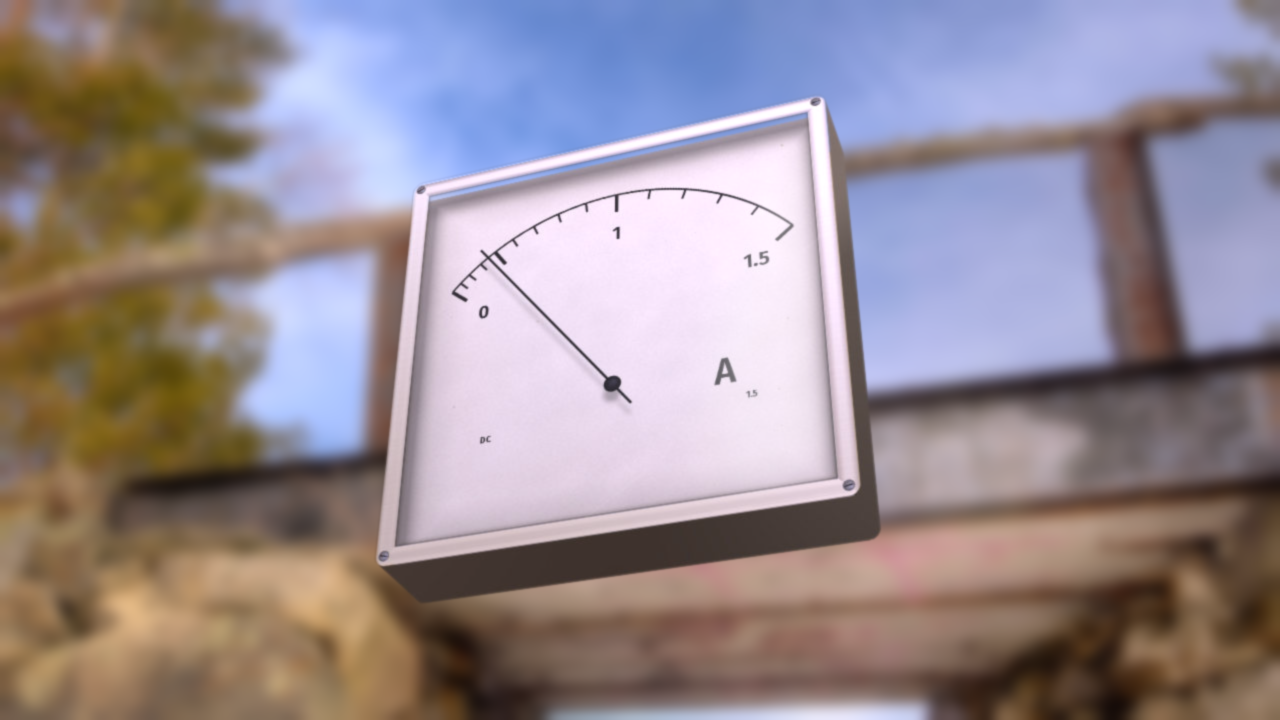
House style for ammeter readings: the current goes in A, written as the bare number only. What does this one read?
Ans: 0.45
